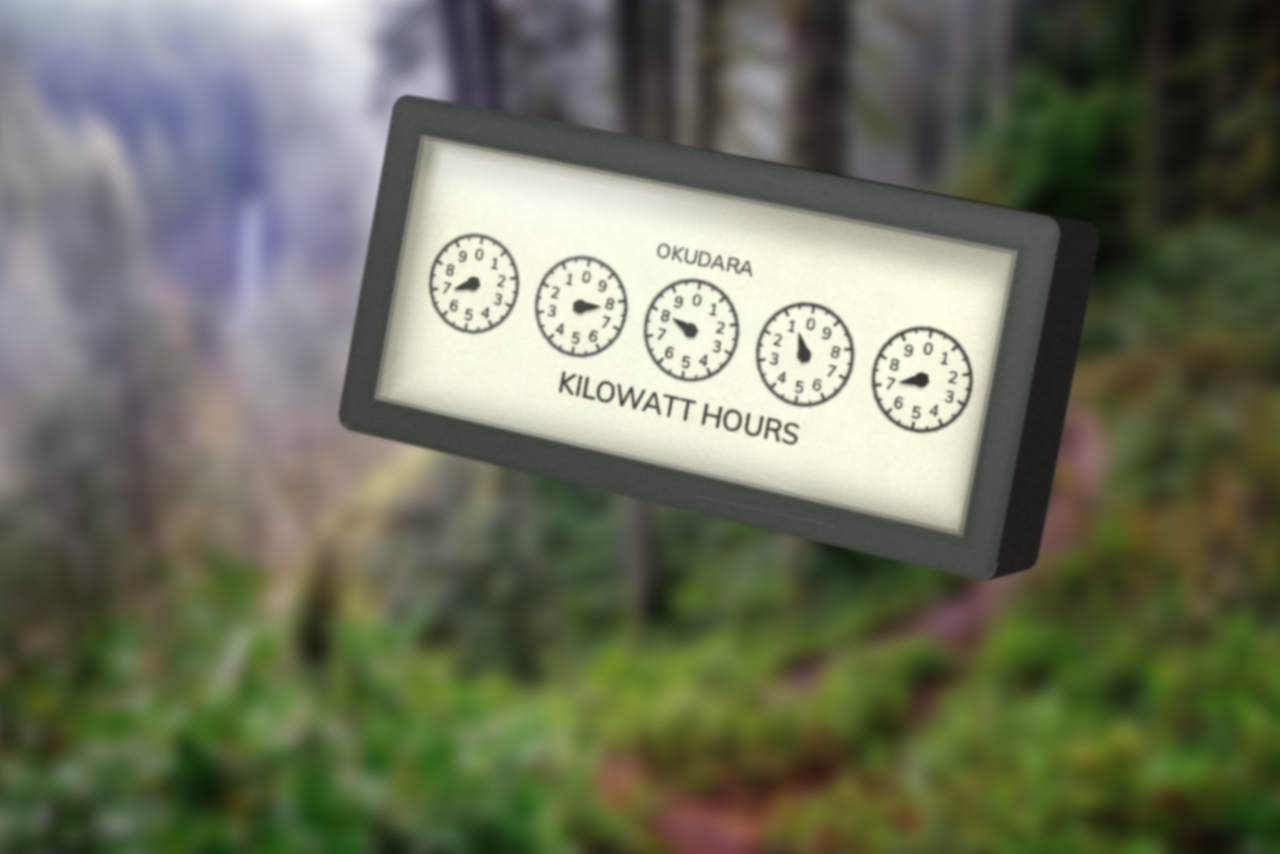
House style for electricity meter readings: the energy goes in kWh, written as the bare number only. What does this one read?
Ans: 67807
